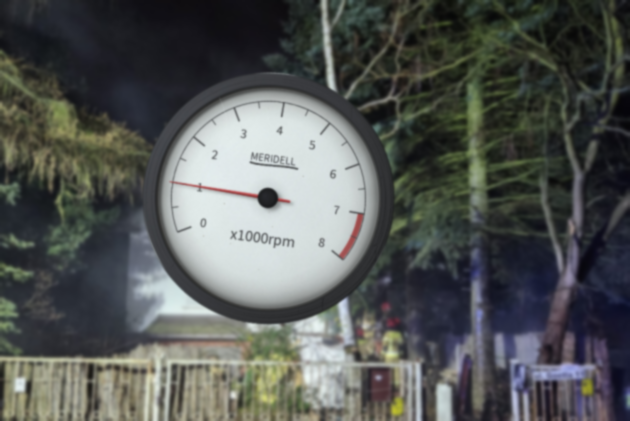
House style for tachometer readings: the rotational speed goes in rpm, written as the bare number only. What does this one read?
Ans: 1000
